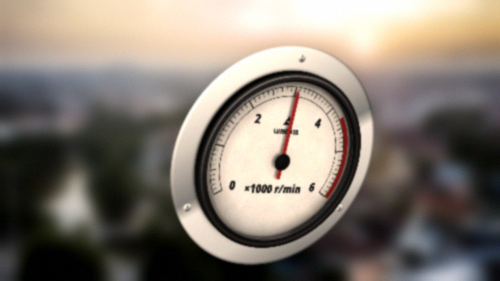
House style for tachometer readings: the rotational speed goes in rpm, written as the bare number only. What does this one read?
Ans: 3000
